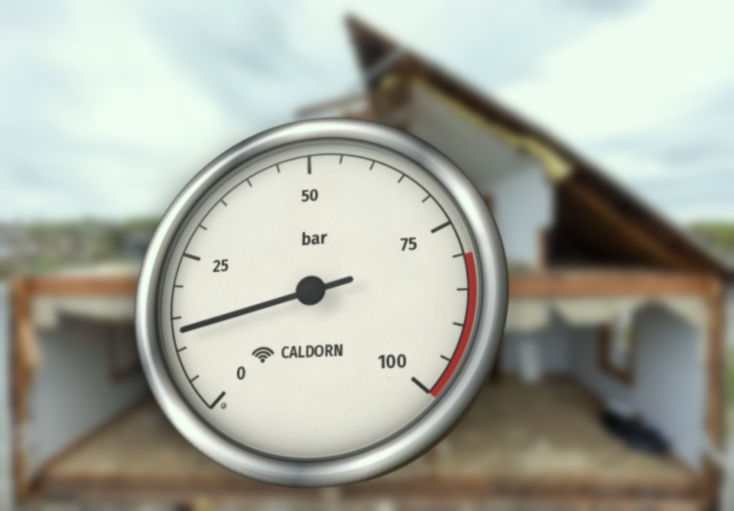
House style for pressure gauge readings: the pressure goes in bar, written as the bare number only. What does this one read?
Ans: 12.5
